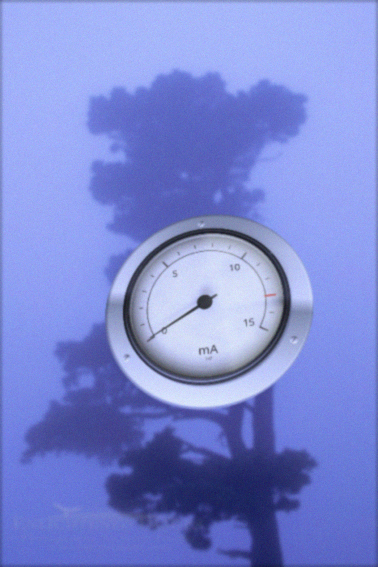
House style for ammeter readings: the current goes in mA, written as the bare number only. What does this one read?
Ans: 0
